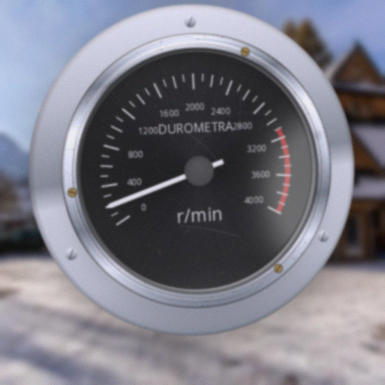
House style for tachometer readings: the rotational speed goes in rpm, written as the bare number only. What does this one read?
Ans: 200
